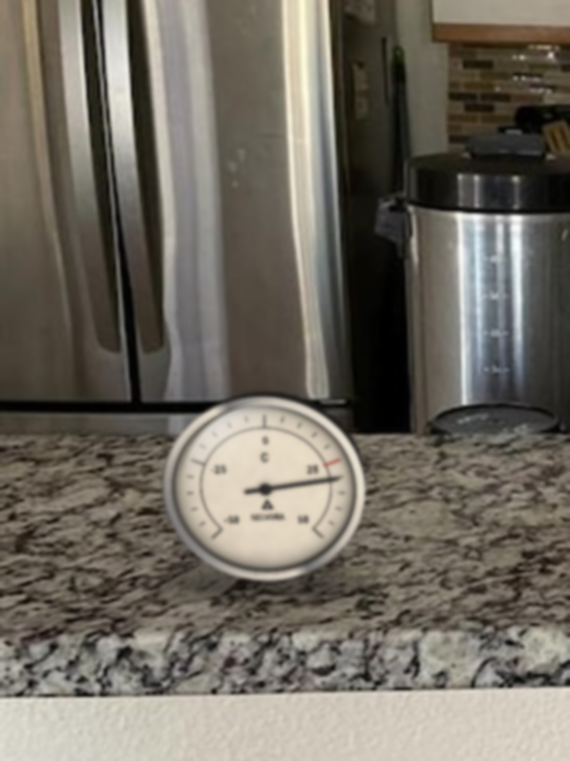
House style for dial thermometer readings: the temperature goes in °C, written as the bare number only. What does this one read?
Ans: 30
